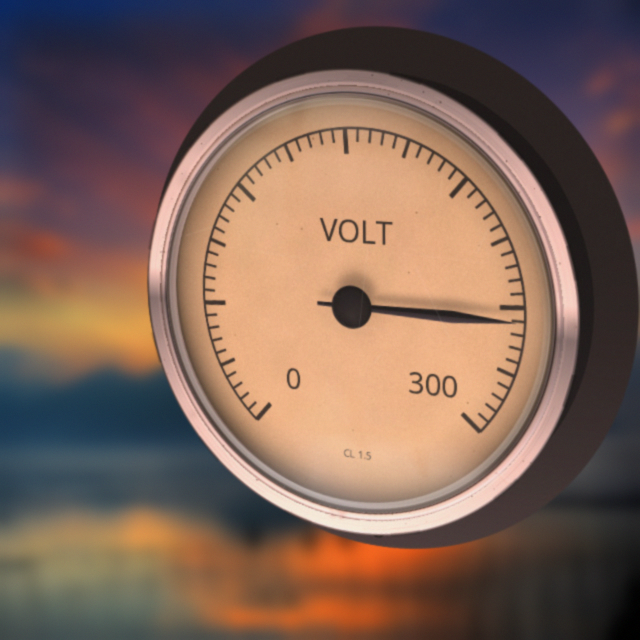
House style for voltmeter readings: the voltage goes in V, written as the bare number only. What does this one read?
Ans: 255
